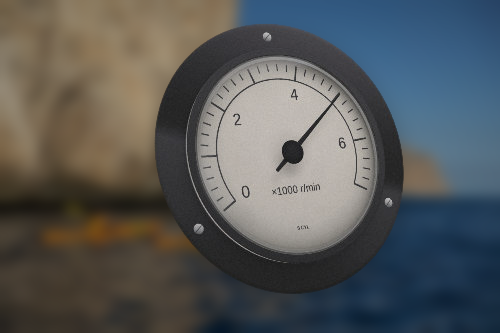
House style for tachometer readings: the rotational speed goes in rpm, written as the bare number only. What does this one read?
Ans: 5000
